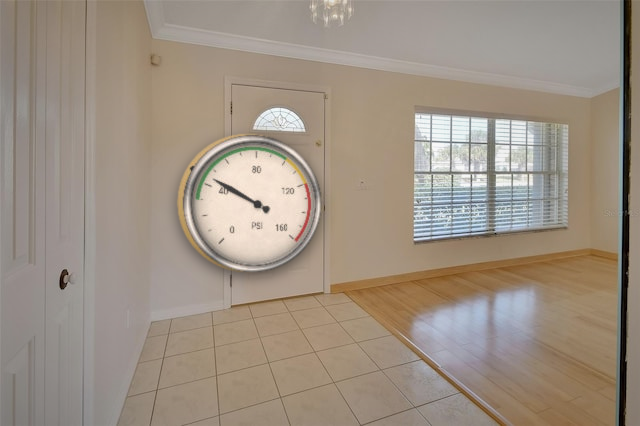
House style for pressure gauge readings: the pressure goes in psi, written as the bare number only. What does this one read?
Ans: 45
